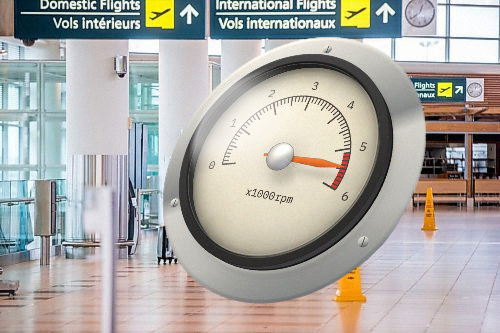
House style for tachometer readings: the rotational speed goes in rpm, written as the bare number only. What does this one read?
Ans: 5500
